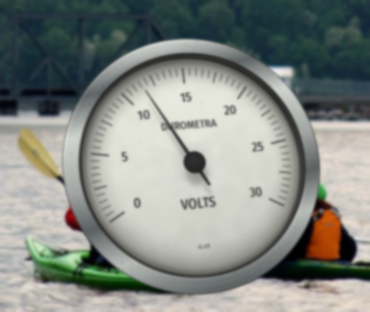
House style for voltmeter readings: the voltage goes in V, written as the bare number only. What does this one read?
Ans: 11.5
